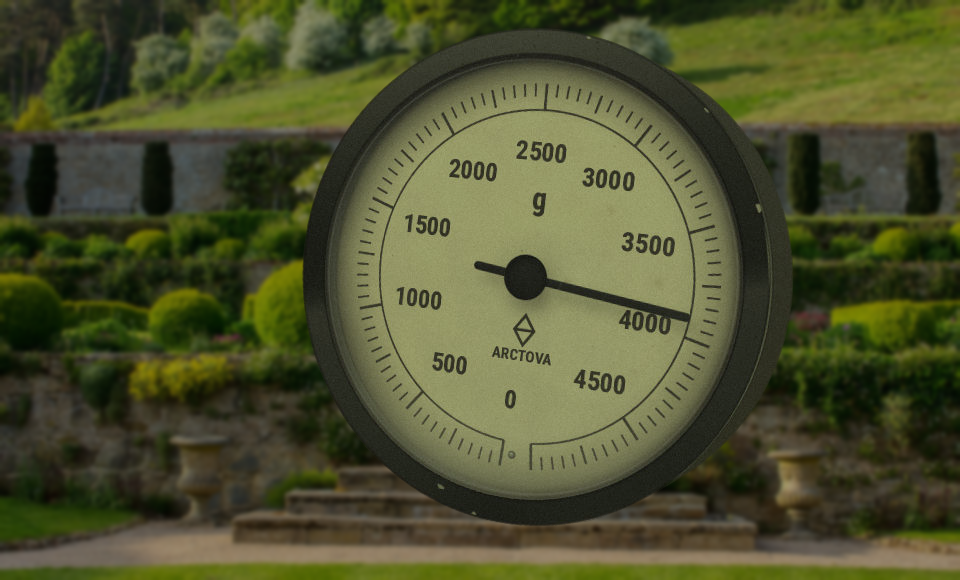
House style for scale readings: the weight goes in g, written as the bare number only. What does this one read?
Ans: 3900
